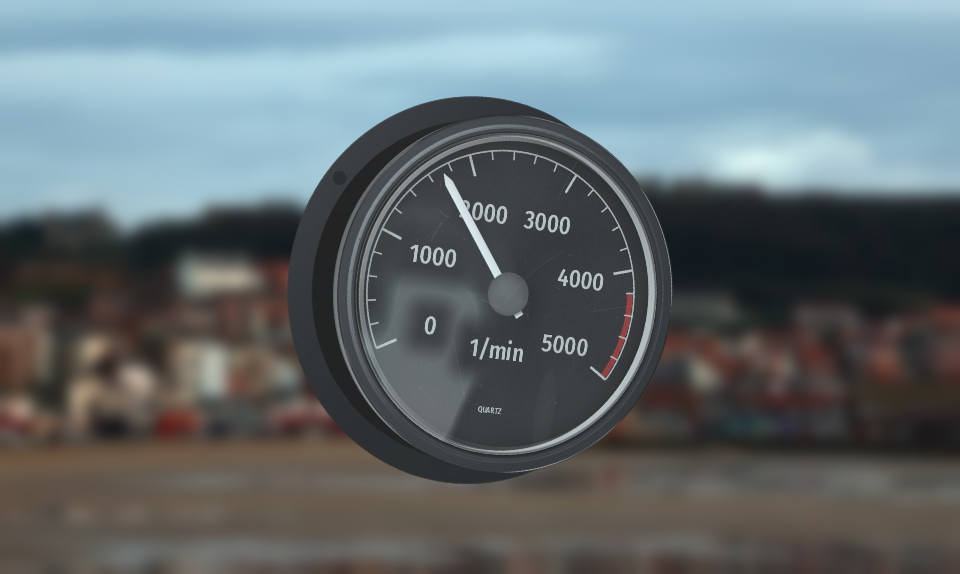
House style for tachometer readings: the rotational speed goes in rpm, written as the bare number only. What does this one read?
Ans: 1700
